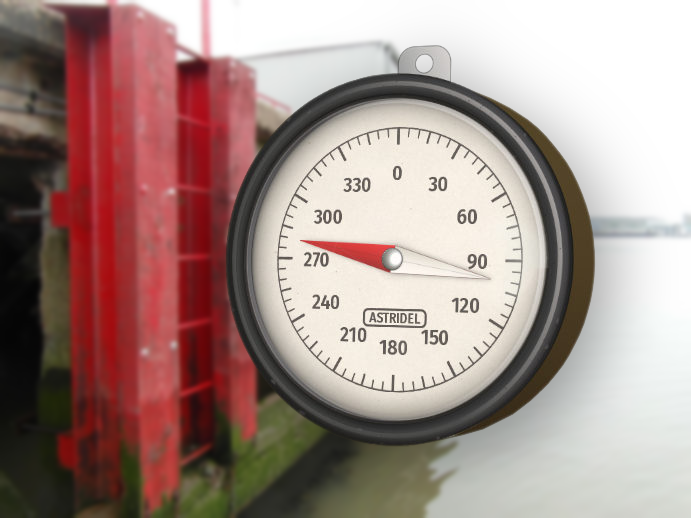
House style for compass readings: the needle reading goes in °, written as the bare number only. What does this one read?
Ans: 280
